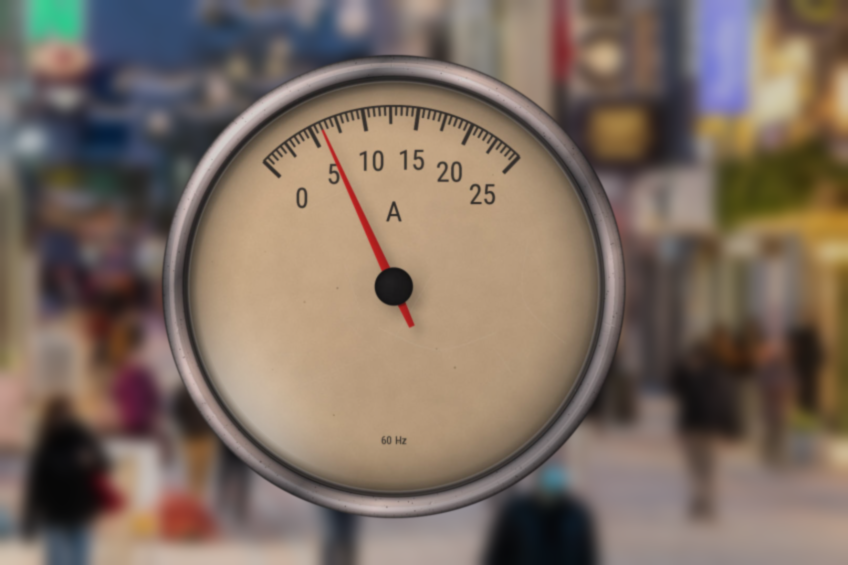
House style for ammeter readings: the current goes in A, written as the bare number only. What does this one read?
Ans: 6
